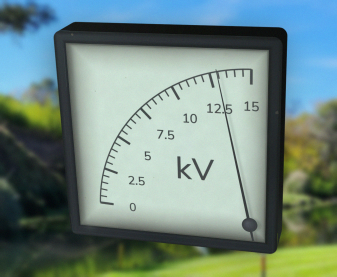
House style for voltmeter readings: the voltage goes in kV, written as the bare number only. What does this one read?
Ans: 13
